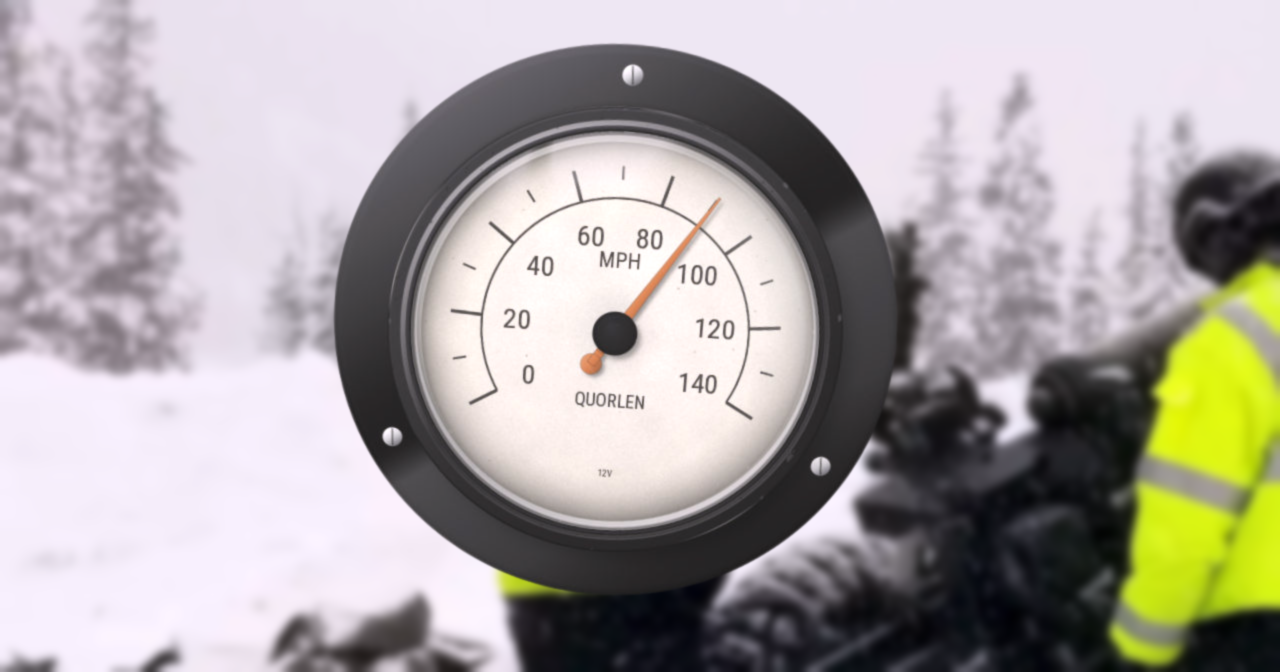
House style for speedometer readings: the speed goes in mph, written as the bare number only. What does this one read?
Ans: 90
